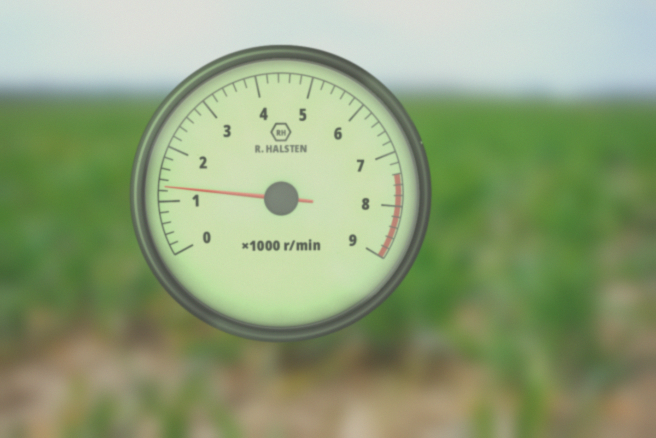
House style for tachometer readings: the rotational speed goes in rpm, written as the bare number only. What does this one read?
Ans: 1300
